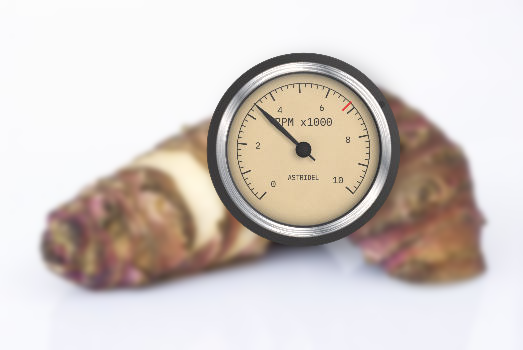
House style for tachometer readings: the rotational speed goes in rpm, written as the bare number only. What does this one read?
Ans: 3400
